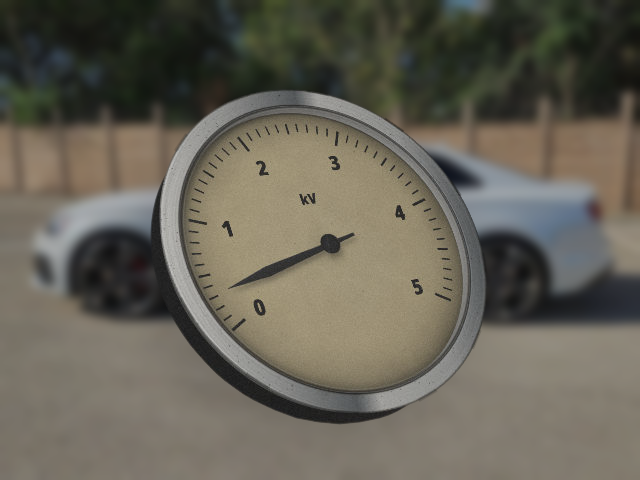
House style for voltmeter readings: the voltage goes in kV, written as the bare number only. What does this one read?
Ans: 0.3
